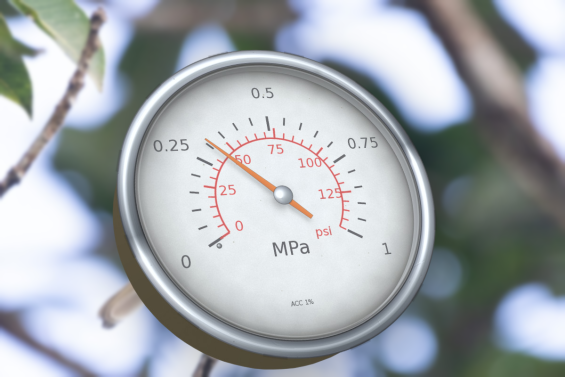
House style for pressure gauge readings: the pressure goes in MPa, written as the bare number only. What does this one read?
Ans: 0.3
